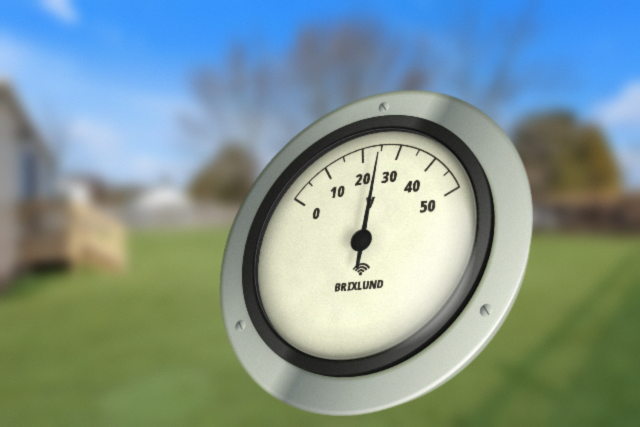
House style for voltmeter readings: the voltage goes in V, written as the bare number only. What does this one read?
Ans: 25
